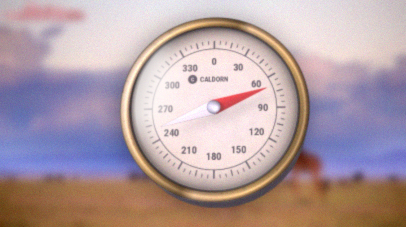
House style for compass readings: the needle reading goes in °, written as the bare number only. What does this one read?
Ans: 70
